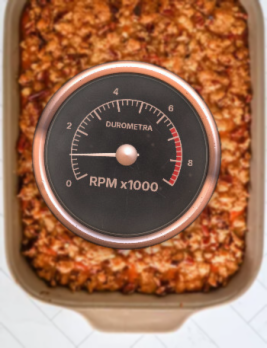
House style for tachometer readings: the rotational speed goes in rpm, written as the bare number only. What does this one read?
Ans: 1000
